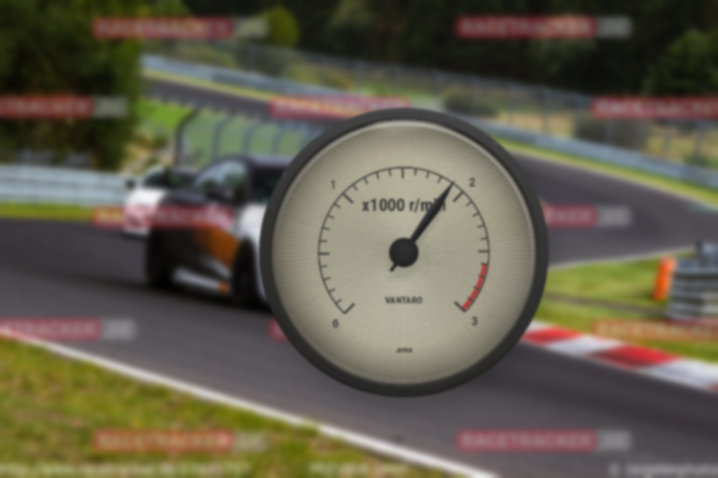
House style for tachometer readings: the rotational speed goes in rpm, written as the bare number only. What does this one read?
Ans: 1900
